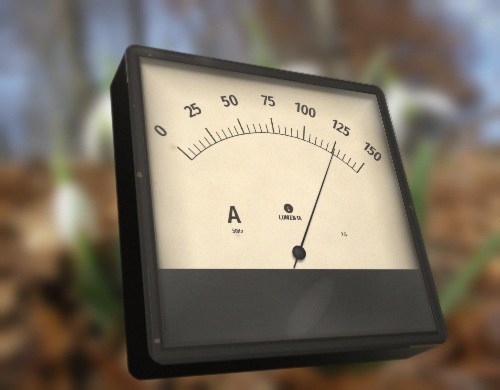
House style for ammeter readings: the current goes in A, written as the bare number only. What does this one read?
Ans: 125
